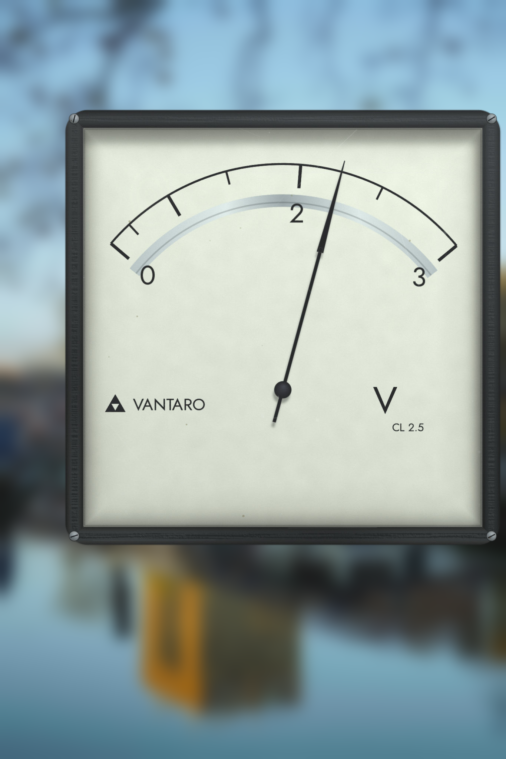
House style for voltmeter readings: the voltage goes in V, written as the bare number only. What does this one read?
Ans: 2.25
